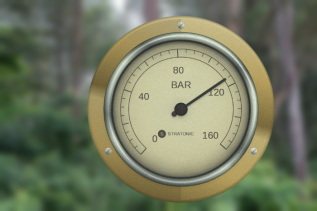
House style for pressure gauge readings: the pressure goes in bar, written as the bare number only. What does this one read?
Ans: 115
